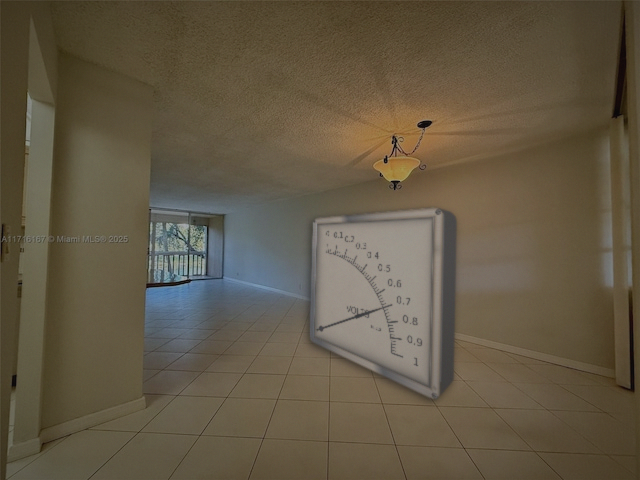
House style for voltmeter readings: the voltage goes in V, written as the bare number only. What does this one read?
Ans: 0.7
